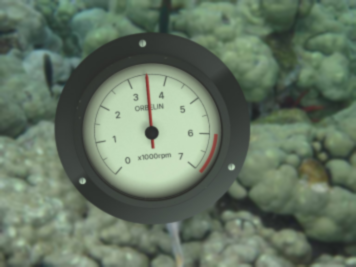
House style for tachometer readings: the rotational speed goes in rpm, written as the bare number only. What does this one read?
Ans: 3500
